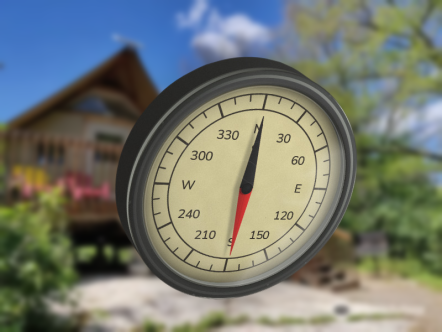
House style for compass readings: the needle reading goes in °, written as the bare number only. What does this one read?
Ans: 180
